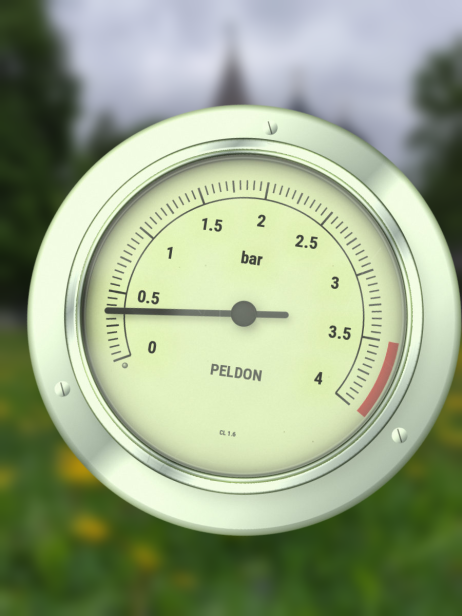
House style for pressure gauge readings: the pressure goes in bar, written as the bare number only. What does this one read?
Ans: 0.35
